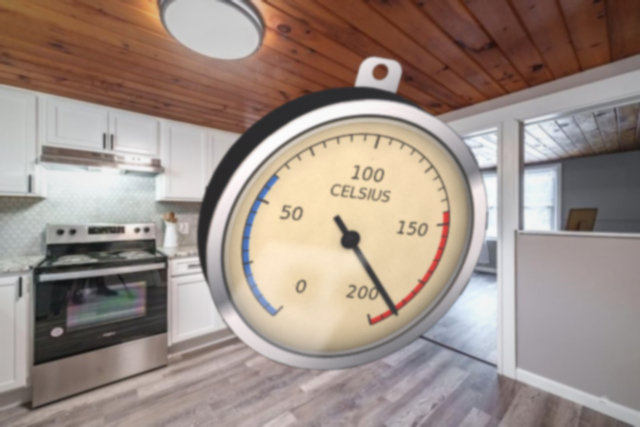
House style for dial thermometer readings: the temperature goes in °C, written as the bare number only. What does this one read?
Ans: 190
